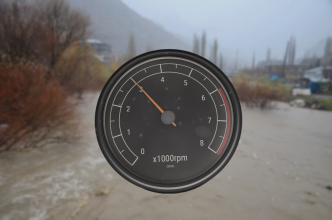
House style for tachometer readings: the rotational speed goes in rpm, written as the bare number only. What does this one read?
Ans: 3000
